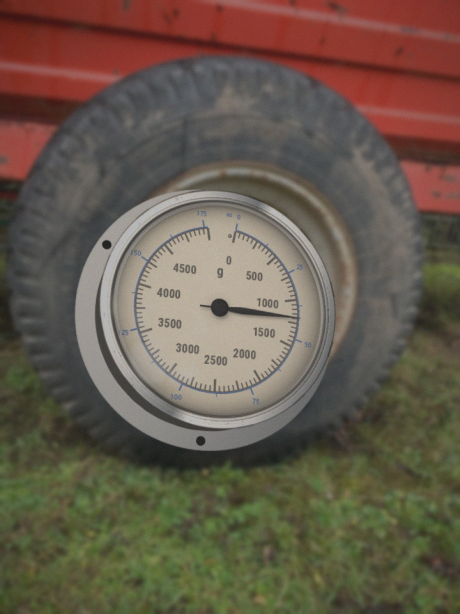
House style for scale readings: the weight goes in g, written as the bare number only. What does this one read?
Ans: 1200
